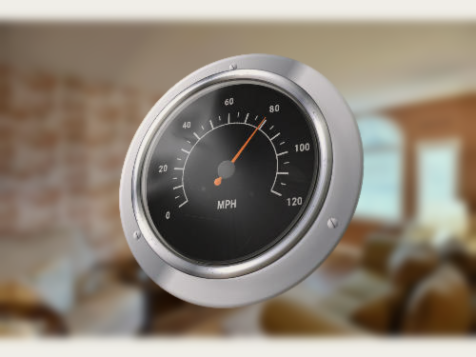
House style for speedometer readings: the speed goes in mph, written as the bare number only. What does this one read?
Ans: 80
